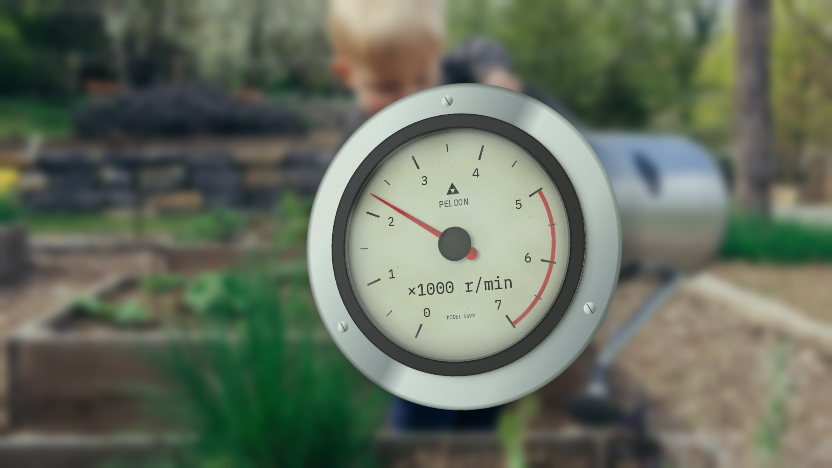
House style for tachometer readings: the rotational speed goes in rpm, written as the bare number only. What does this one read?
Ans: 2250
